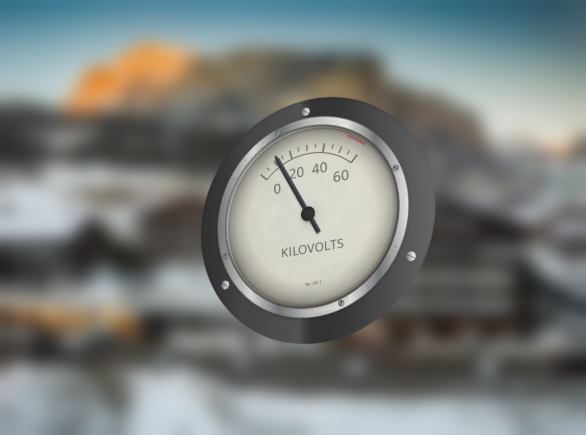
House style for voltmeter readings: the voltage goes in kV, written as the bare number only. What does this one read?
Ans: 12.5
